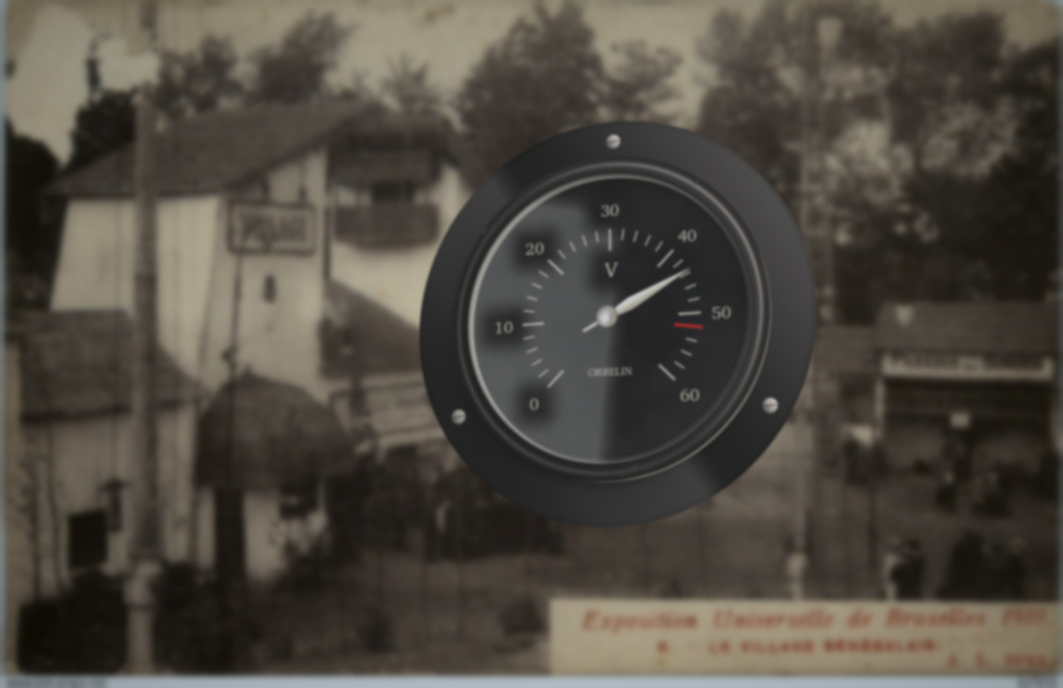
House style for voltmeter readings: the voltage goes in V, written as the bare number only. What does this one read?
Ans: 44
